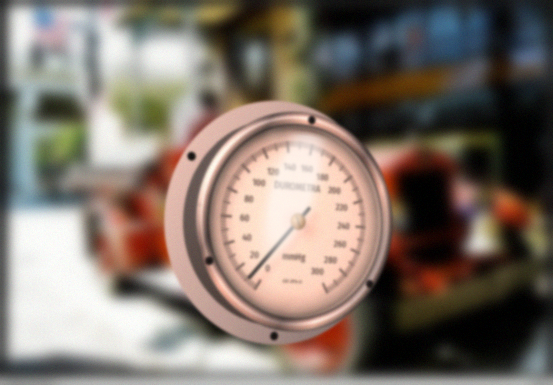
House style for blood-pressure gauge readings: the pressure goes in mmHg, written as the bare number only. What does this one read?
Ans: 10
